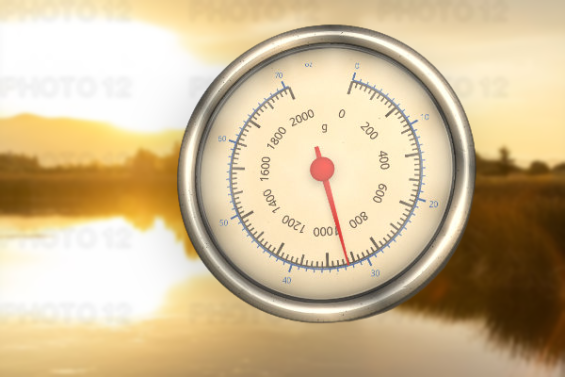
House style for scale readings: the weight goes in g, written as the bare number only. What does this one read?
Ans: 920
